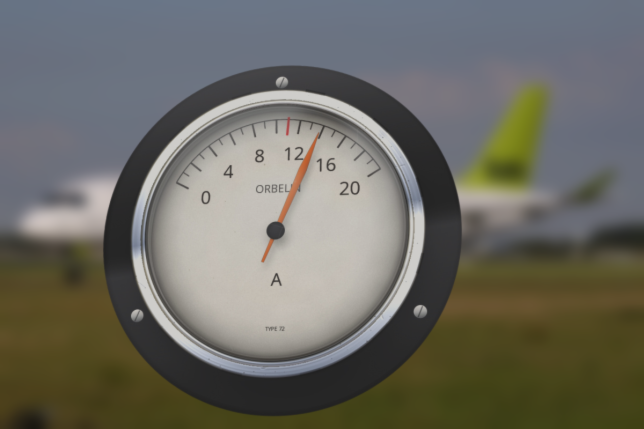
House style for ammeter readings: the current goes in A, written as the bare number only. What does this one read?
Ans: 14
